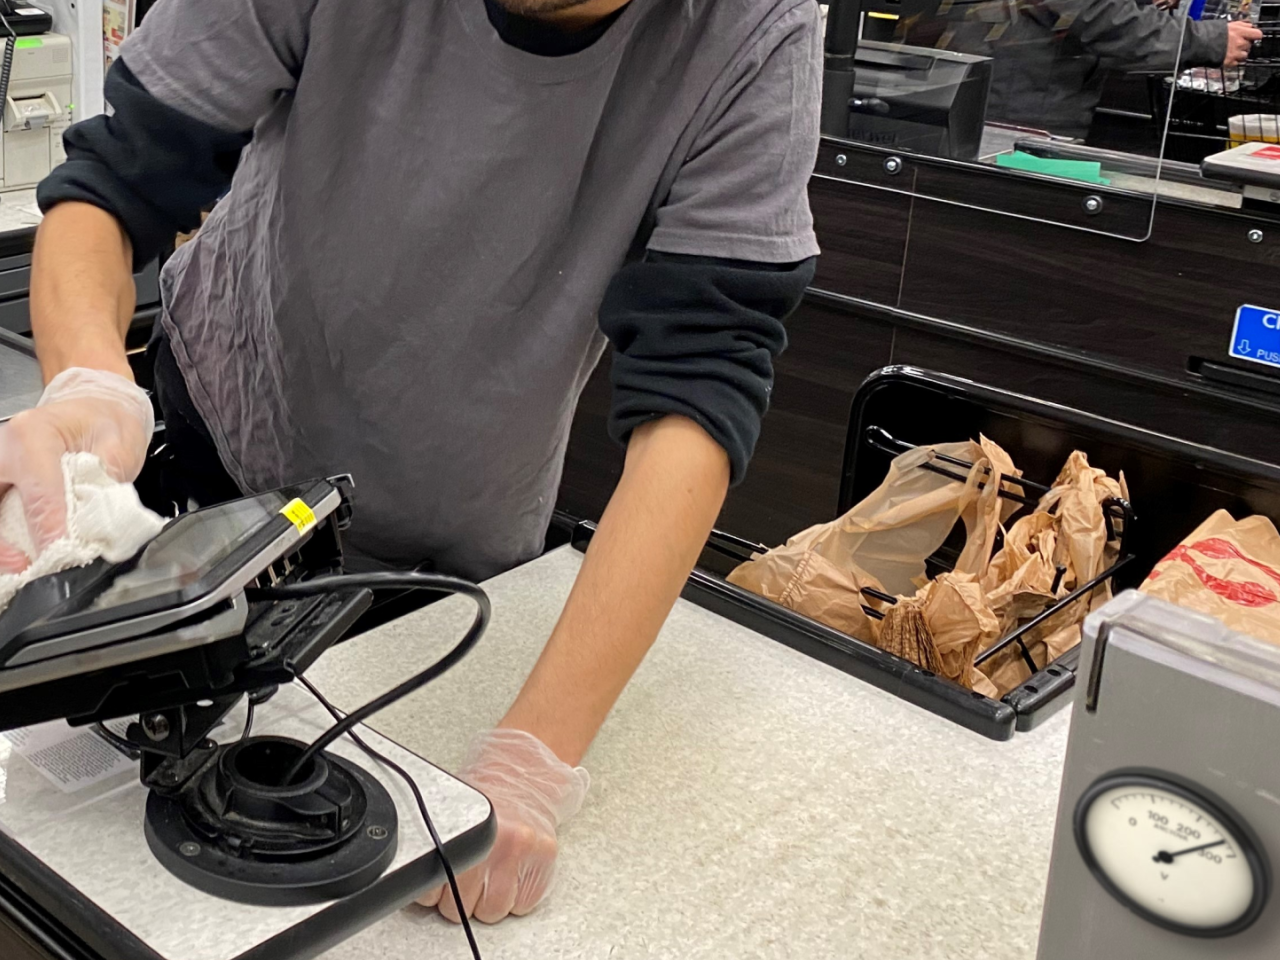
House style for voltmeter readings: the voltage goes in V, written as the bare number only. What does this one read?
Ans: 260
